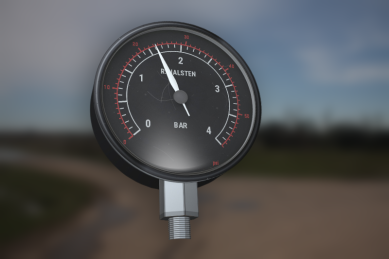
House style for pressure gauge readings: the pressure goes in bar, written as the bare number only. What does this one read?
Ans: 1.6
